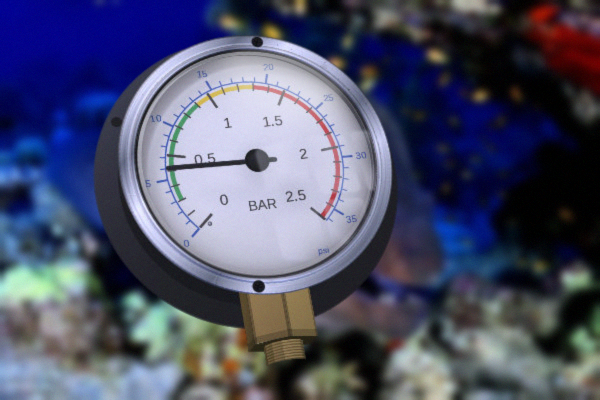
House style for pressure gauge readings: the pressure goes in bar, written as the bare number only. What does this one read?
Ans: 0.4
